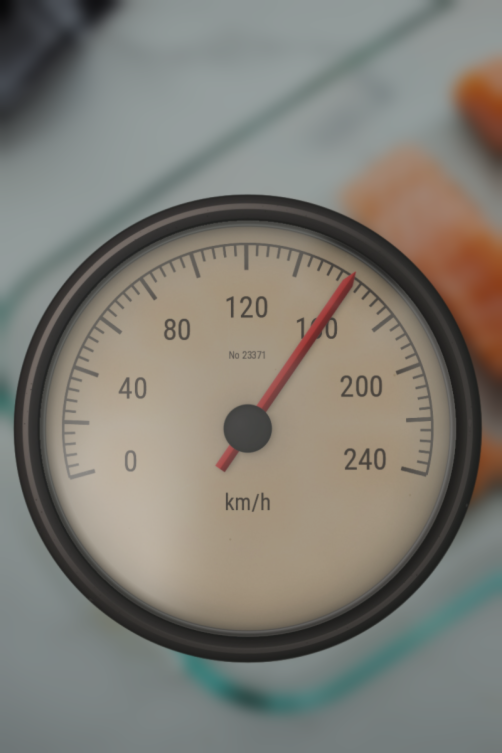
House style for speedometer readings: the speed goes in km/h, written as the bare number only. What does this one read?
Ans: 160
